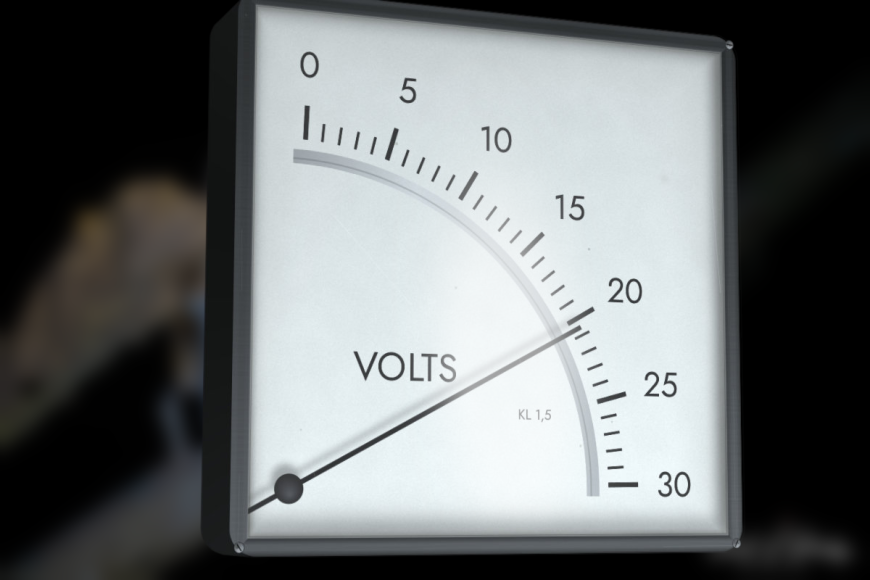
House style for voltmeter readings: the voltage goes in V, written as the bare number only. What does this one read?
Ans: 20.5
